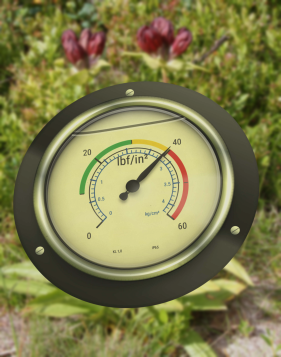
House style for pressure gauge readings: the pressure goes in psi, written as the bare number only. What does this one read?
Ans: 40
